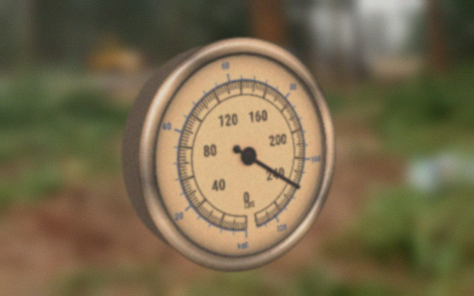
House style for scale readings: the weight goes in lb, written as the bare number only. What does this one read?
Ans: 240
